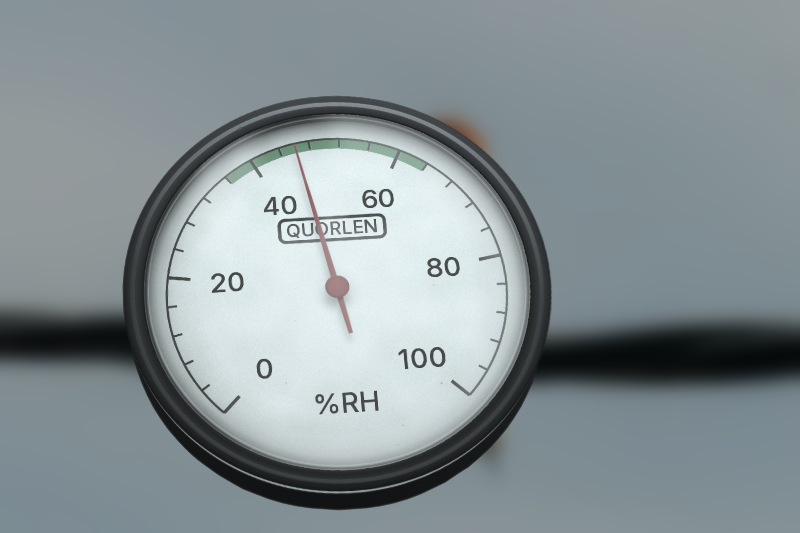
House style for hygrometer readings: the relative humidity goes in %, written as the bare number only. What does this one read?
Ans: 46
